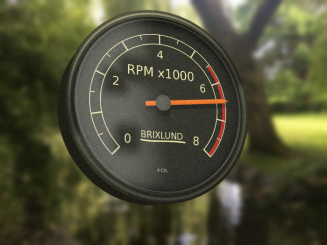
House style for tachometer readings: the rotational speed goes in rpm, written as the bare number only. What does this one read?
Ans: 6500
